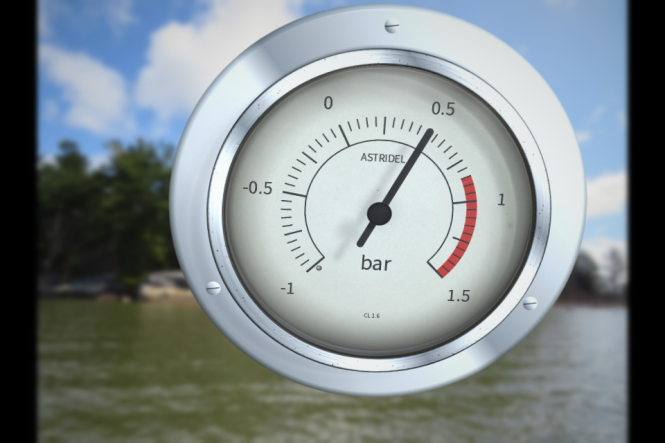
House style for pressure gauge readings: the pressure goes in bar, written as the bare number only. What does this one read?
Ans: 0.5
